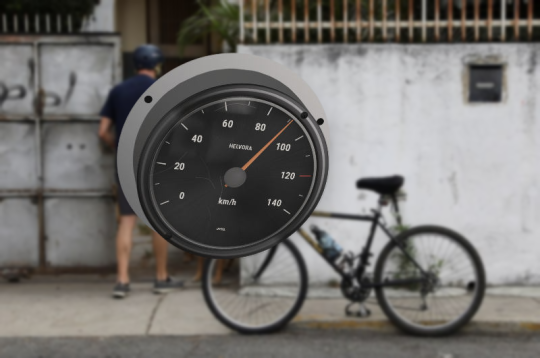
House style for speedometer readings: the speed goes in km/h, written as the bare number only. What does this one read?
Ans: 90
